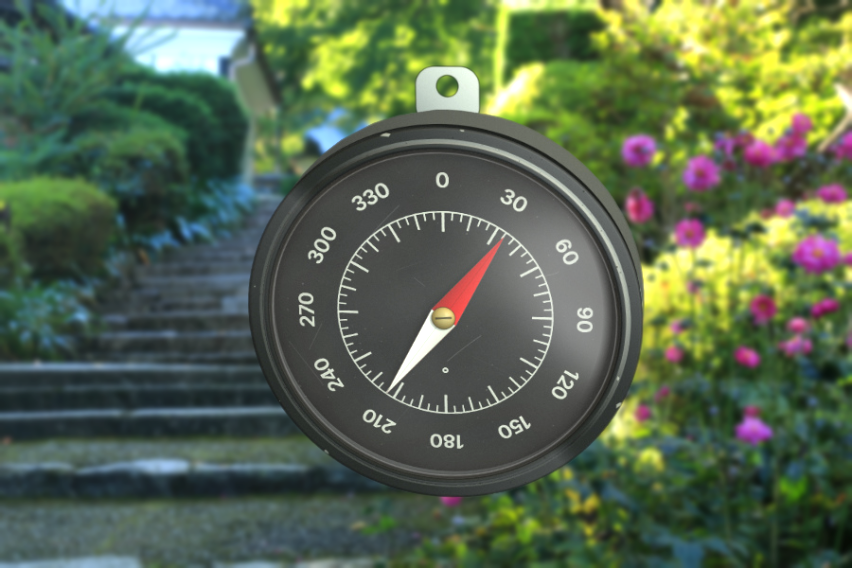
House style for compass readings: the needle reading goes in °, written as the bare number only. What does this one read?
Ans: 35
